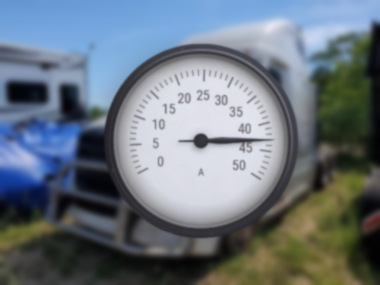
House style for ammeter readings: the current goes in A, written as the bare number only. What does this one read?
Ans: 43
